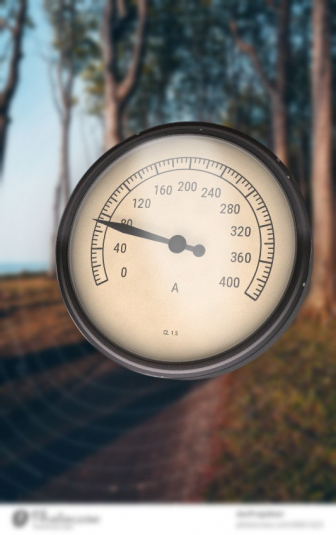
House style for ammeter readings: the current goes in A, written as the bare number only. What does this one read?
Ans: 70
